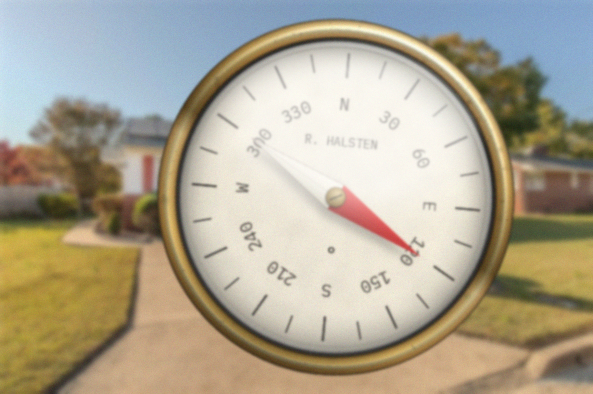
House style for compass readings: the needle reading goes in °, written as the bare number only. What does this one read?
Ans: 120
